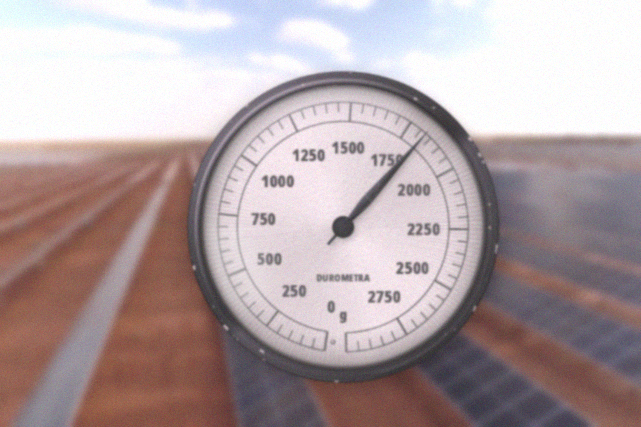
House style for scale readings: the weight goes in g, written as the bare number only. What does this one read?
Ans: 1825
